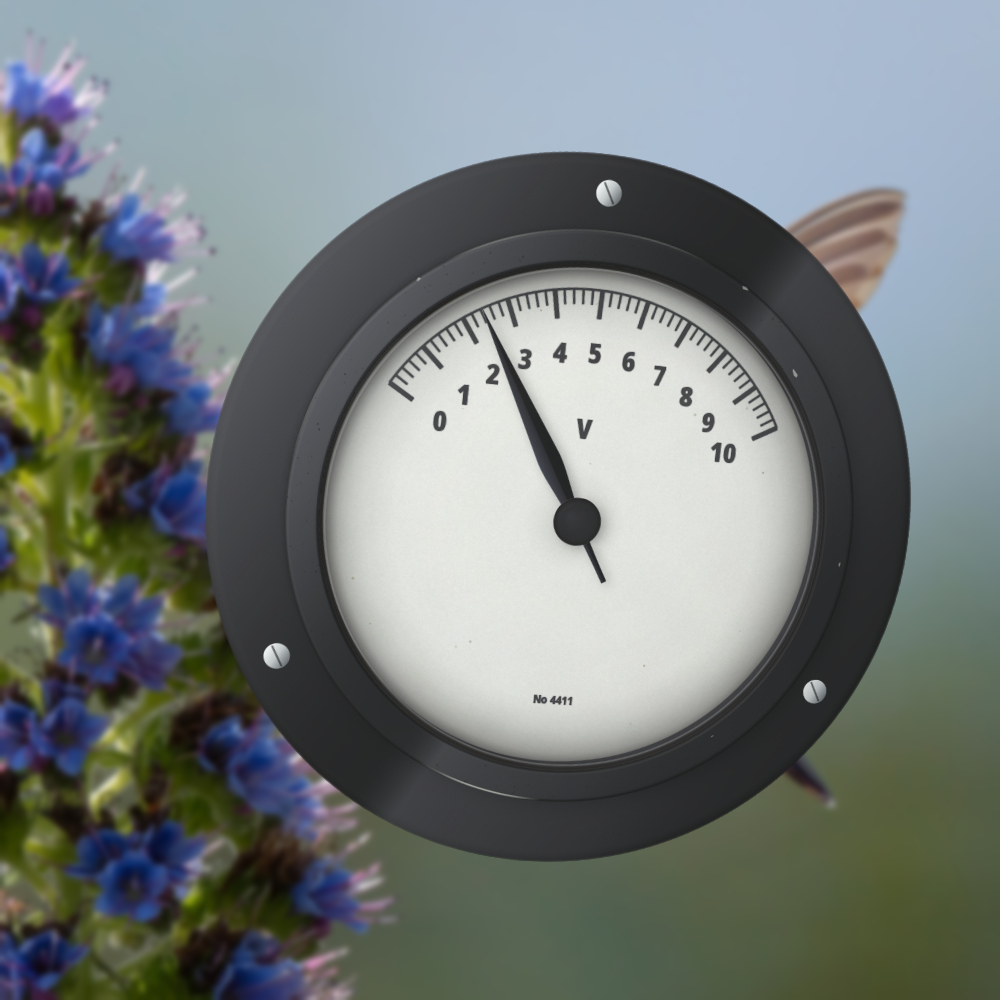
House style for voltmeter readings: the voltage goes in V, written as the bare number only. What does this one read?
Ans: 2.4
